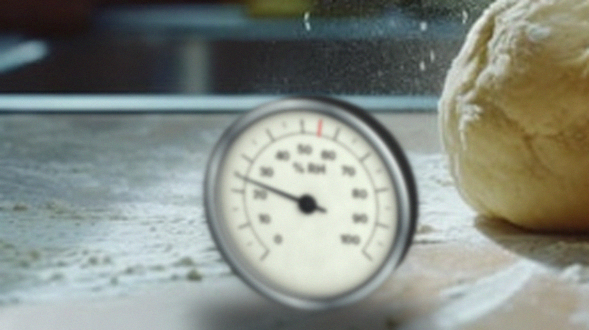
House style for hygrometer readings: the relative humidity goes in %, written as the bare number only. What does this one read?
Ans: 25
